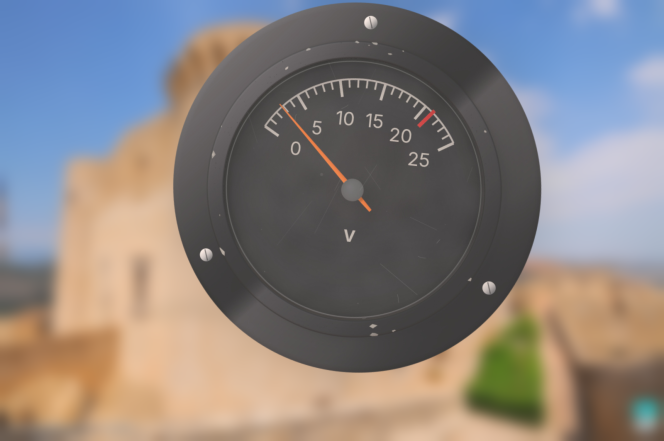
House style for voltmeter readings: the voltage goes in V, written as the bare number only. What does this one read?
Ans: 3
